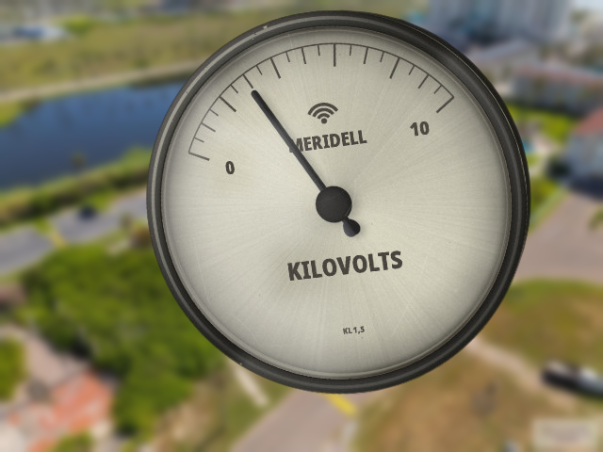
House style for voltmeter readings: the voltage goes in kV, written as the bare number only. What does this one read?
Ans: 3
